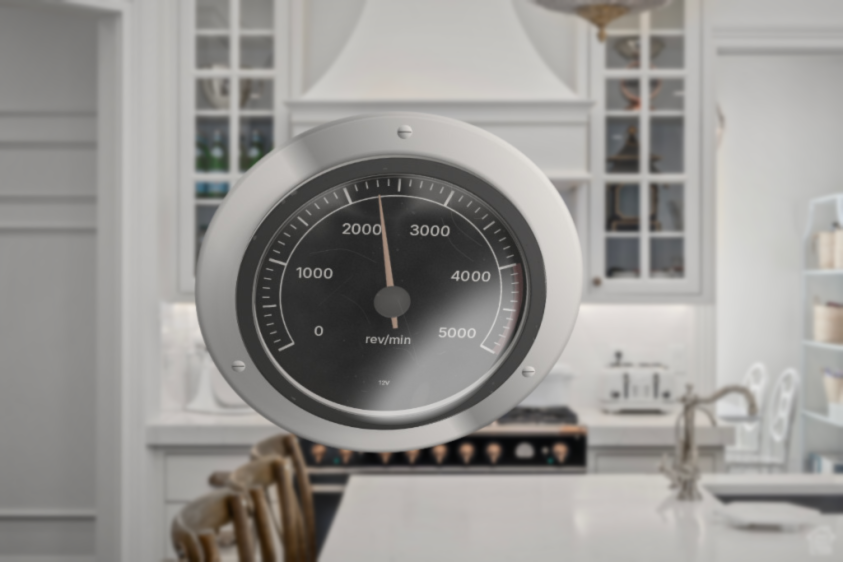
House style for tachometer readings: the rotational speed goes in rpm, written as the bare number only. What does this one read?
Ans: 2300
